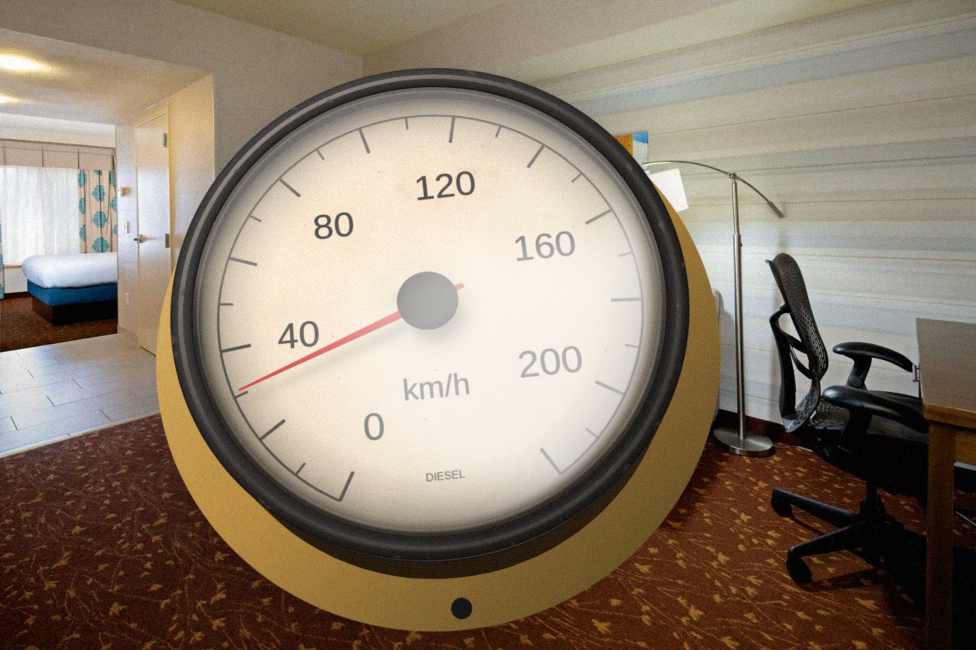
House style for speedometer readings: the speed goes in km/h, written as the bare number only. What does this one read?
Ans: 30
